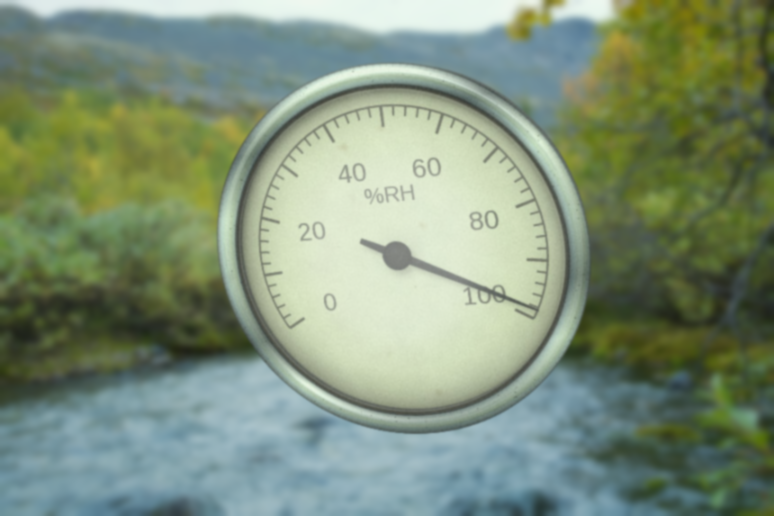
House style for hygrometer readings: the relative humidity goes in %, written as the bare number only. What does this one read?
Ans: 98
